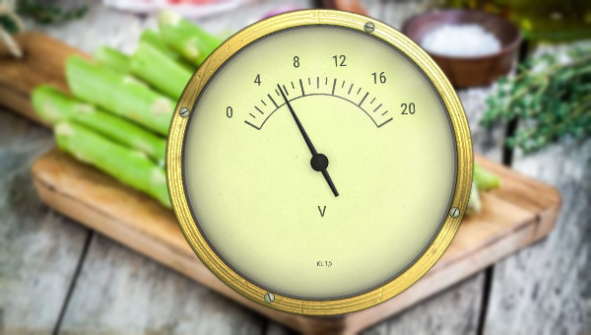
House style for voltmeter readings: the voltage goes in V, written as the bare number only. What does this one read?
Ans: 5.5
